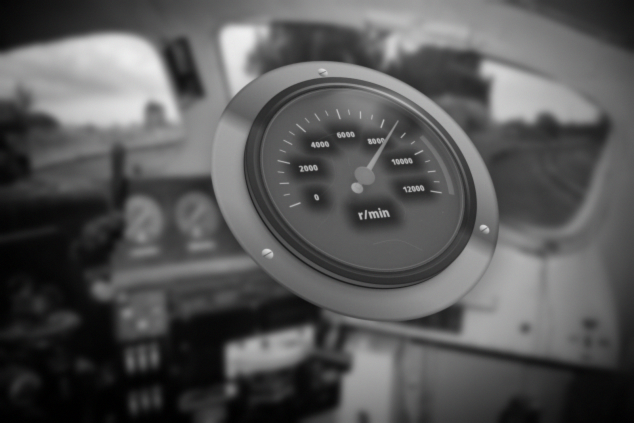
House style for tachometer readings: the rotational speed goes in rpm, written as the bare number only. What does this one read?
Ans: 8500
